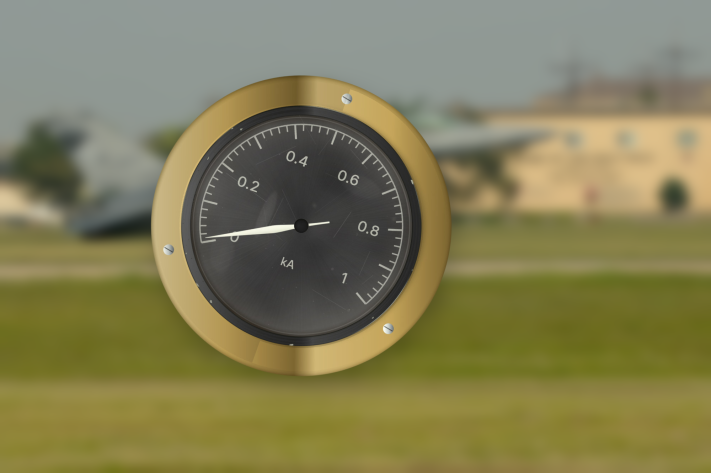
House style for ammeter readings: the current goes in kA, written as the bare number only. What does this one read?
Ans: 0.01
